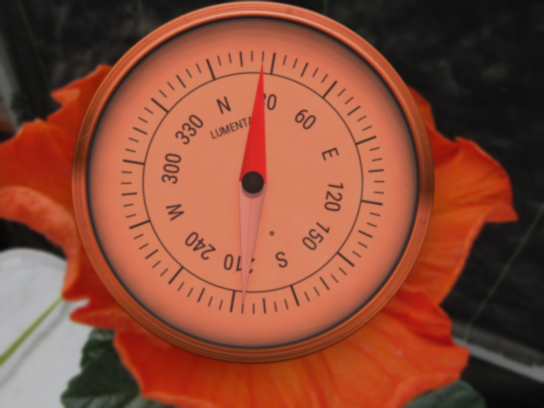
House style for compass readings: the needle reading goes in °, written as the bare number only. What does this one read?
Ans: 25
